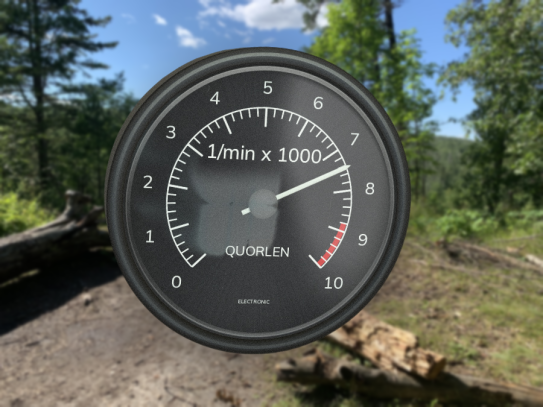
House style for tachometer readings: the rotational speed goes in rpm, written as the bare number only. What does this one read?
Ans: 7400
